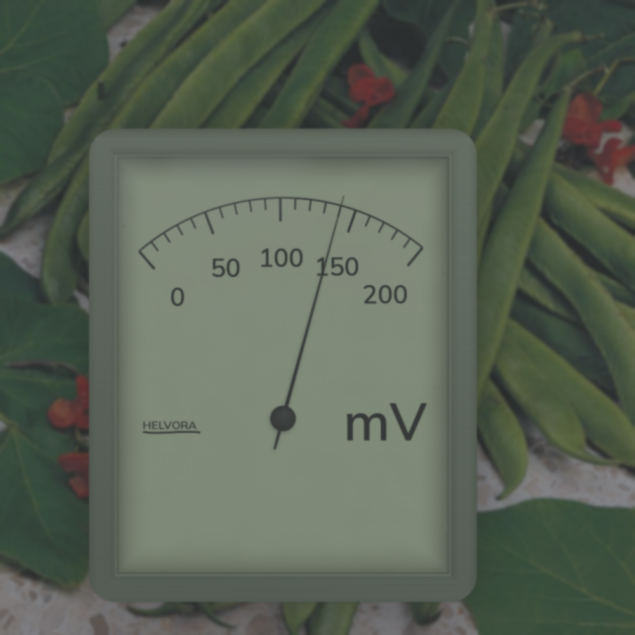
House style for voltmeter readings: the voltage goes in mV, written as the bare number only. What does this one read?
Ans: 140
